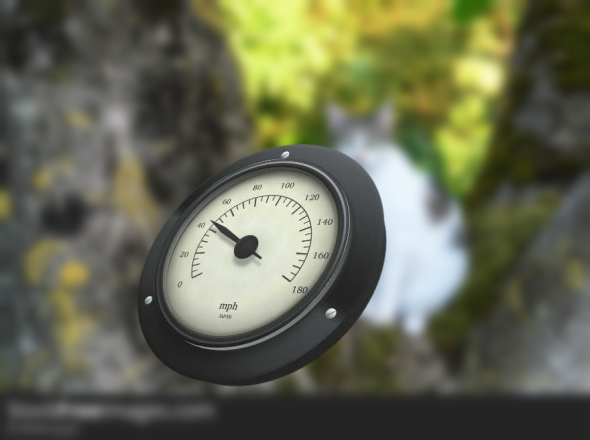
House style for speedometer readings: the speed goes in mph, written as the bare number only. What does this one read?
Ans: 45
